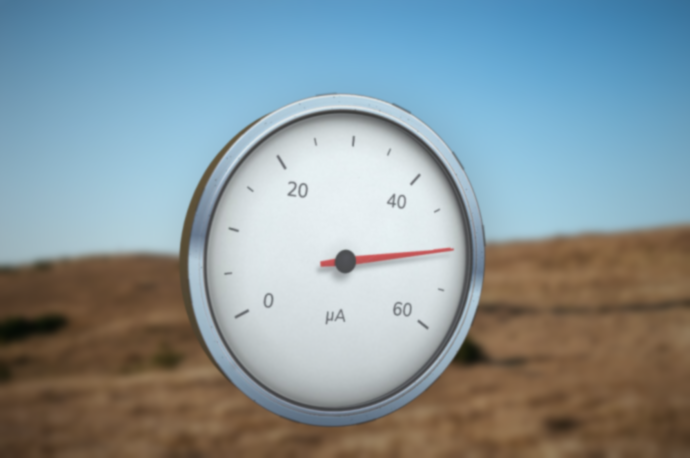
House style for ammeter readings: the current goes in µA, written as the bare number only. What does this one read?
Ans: 50
